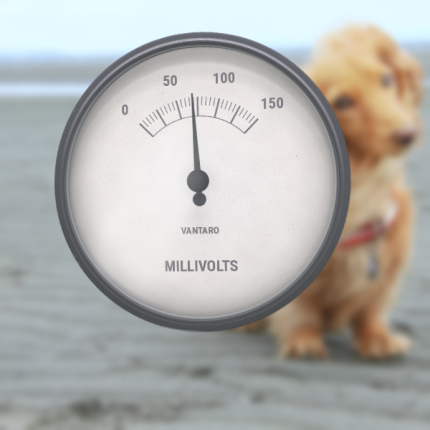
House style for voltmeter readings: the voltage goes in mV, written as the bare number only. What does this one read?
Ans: 70
